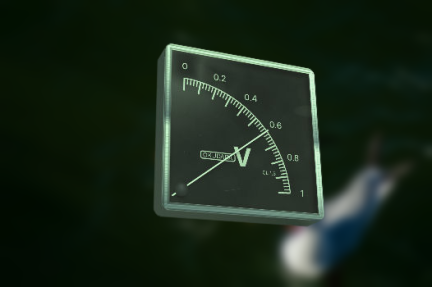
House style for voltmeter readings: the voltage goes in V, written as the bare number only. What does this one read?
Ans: 0.6
